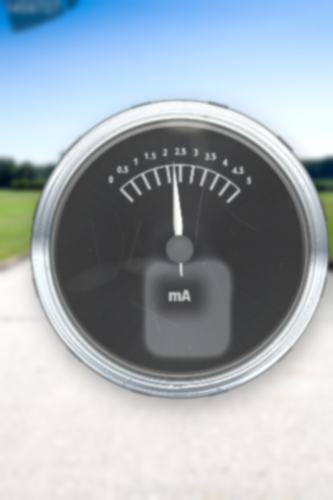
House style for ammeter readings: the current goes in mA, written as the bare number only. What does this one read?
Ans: 2.25
